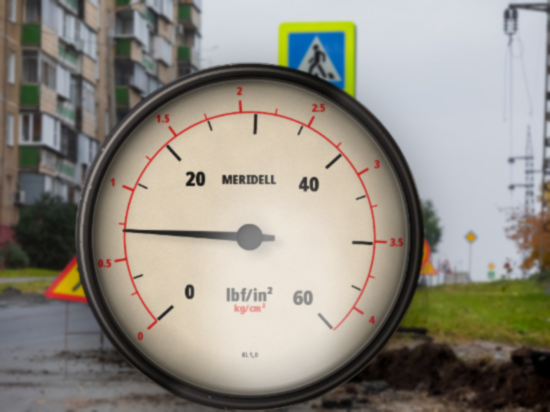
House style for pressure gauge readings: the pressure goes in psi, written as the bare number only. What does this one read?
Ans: 10
